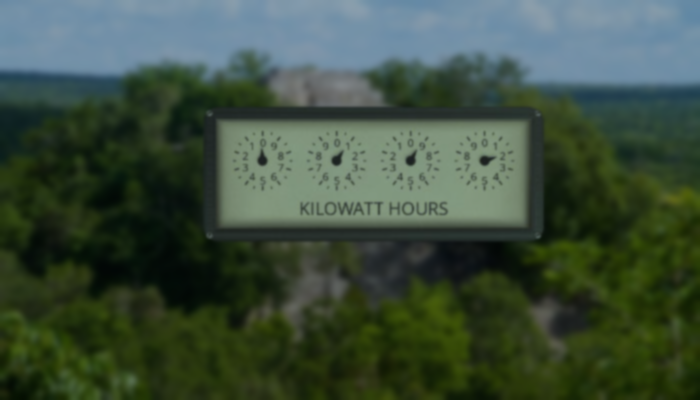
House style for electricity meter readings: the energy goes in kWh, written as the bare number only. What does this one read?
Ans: 92
